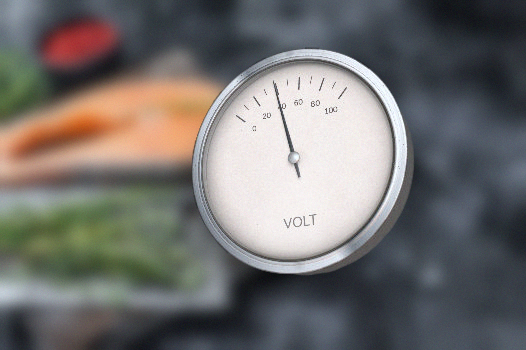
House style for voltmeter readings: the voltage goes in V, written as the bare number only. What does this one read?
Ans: 40
